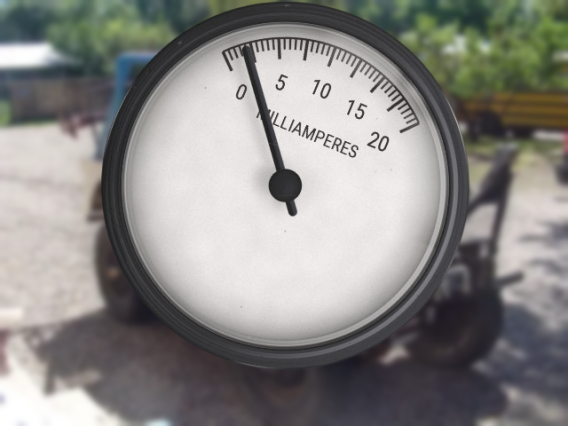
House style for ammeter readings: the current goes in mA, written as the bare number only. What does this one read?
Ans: 2
